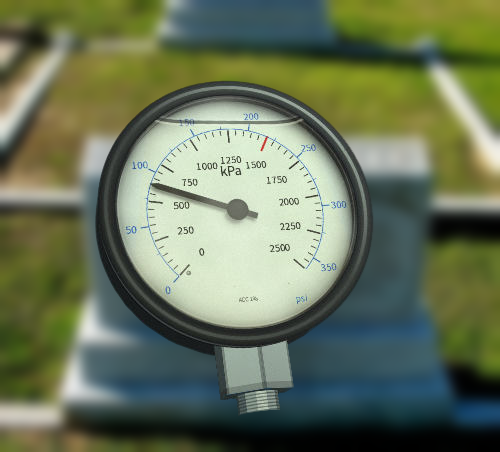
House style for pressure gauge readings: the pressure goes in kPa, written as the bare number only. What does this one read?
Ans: 600
